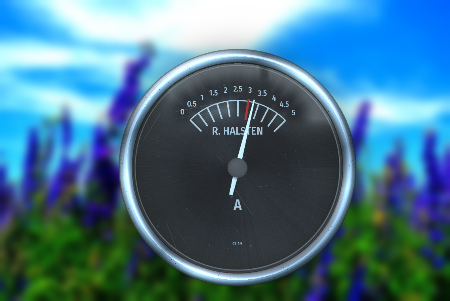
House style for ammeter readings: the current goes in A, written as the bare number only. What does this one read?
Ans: 3.25
